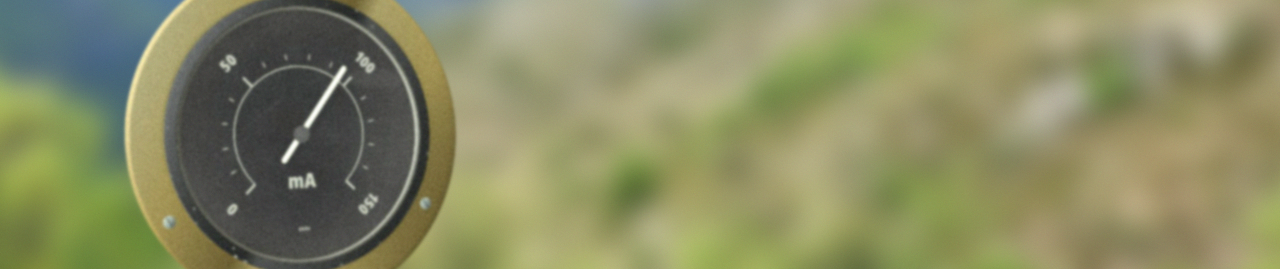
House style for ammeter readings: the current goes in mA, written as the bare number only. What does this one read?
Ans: 95
